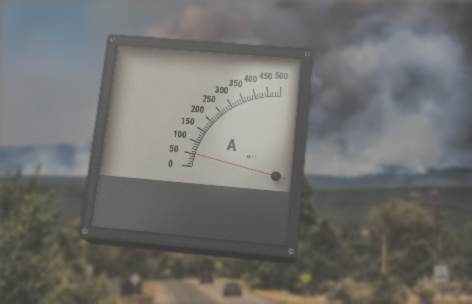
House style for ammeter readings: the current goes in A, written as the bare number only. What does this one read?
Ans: 50
